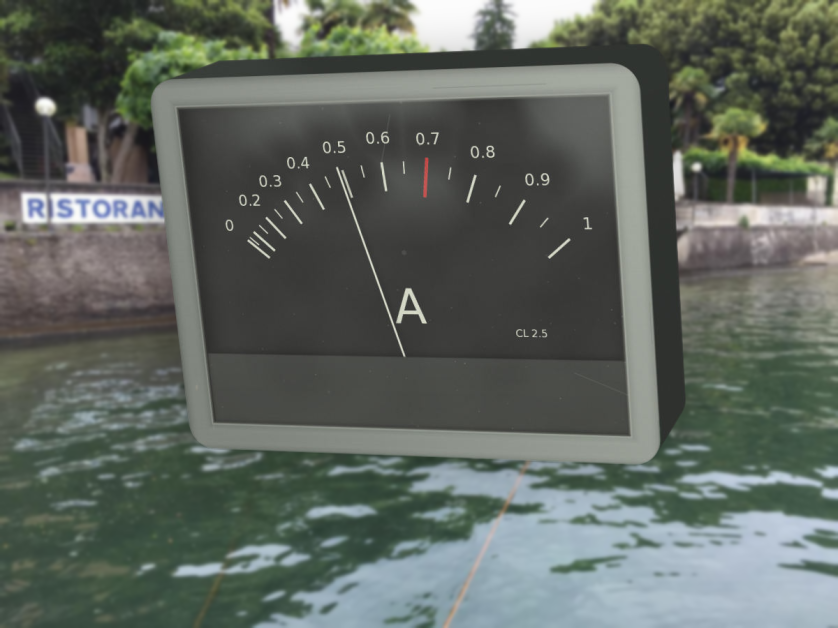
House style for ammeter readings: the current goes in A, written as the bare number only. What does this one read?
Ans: 0.5
